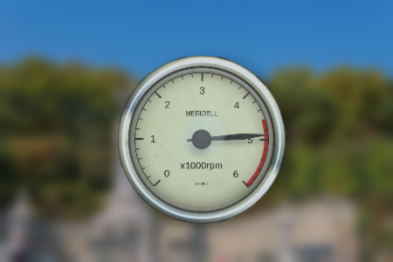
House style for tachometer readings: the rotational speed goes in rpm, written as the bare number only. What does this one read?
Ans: 4900
